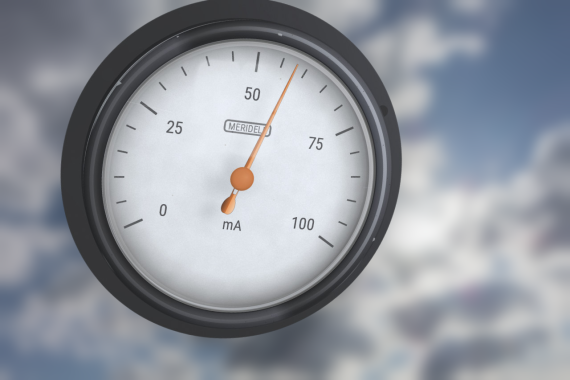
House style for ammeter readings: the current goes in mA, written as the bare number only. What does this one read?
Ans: 57.5
